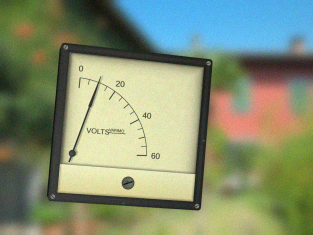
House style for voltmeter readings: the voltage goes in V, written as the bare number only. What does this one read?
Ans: 10
